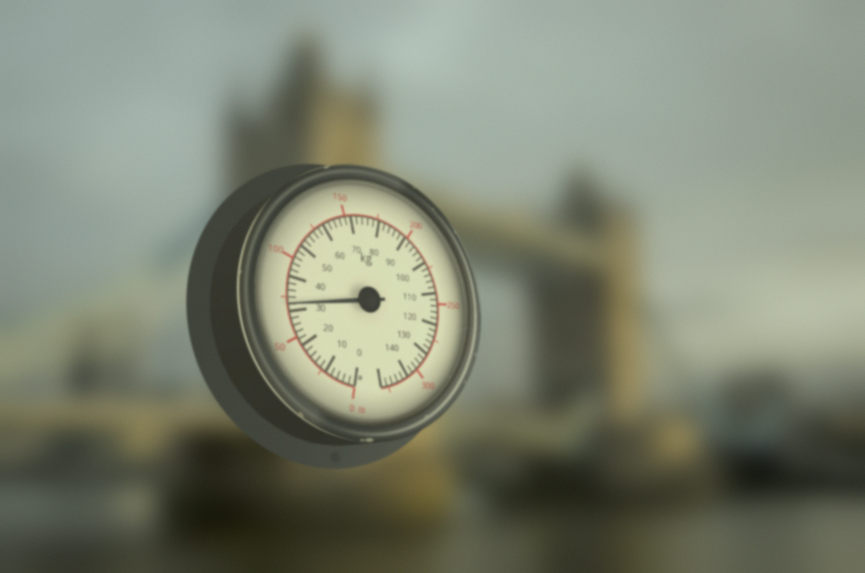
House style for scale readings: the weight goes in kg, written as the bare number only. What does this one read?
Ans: 32
